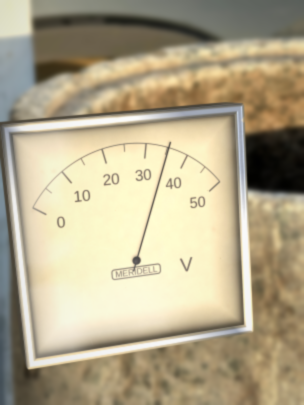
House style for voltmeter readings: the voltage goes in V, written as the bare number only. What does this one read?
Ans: 35
